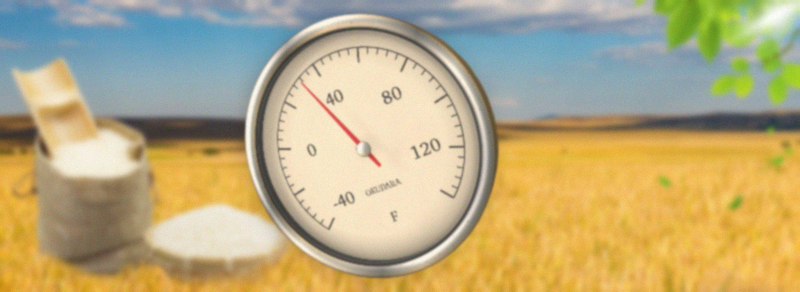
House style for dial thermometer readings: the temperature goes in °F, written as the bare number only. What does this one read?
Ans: 32
